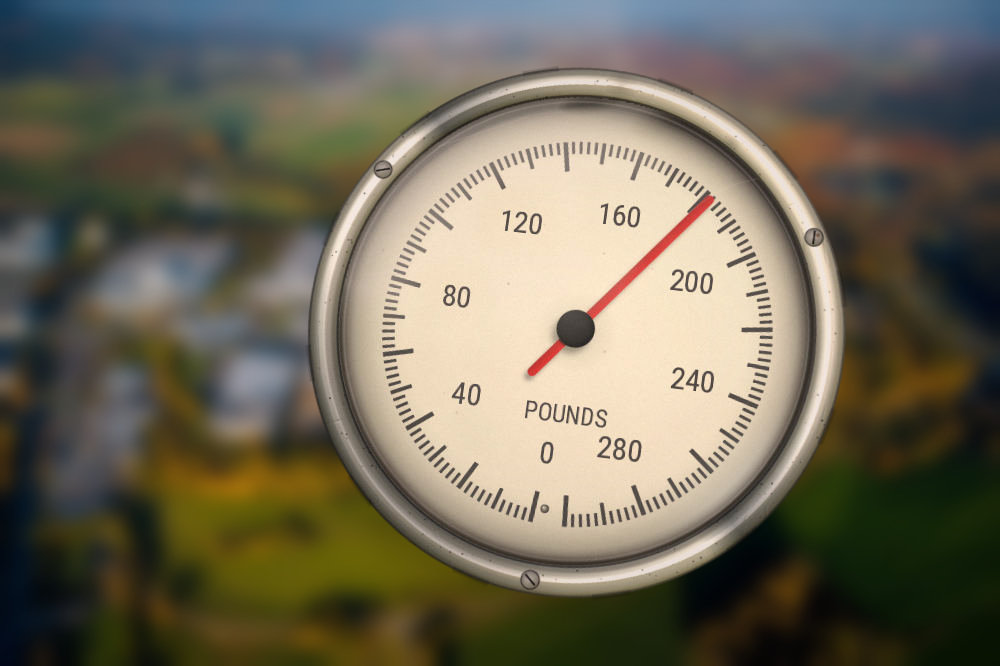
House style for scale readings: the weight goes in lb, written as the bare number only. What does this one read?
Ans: 182
